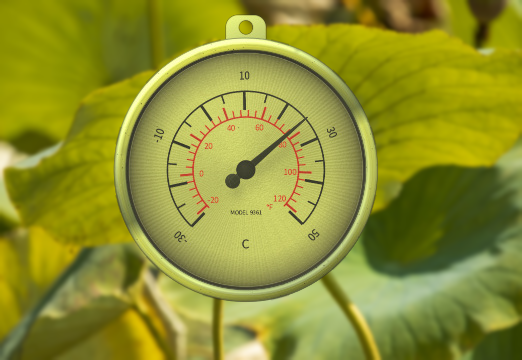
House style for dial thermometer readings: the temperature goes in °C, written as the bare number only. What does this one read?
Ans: 25
